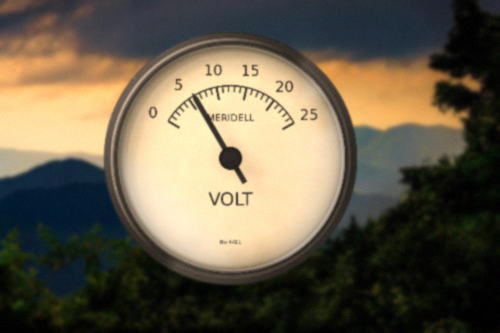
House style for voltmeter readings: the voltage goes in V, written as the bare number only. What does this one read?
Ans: 6
